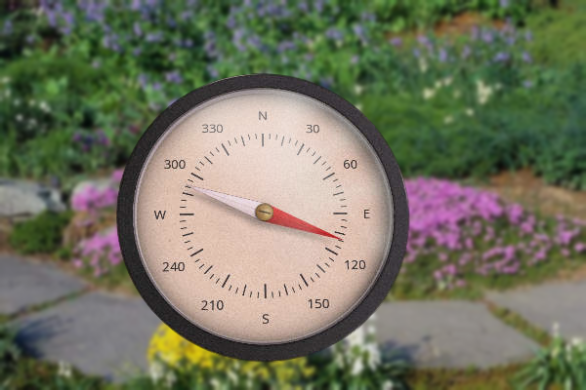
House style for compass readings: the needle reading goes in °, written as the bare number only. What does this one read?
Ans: 110
